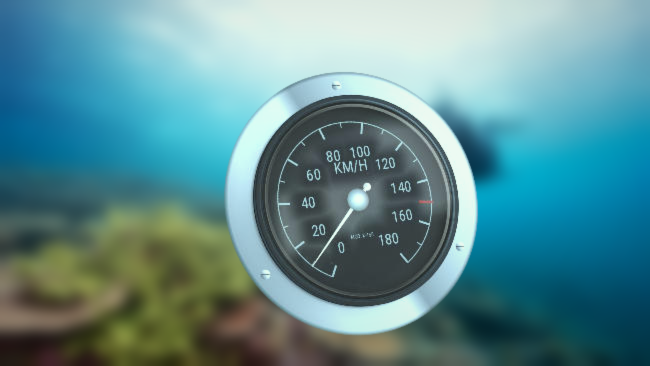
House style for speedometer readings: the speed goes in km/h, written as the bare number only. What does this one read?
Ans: 10
